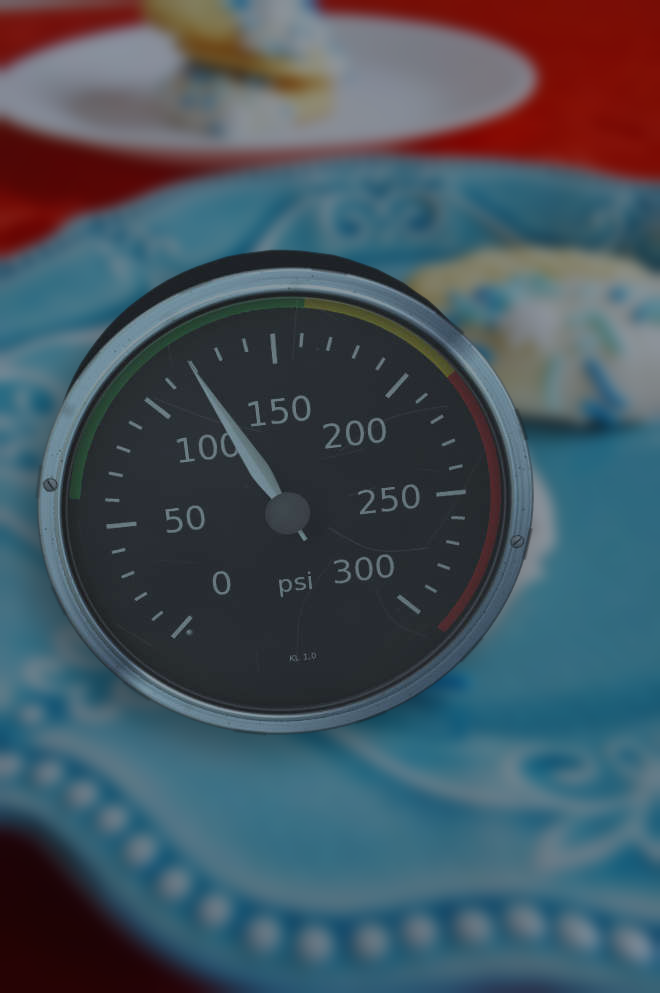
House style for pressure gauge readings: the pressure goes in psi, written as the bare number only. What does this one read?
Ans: 120
